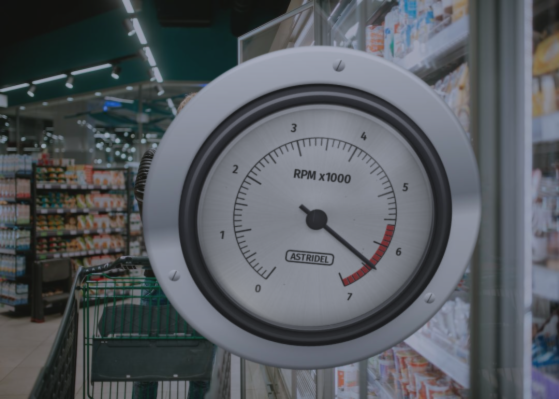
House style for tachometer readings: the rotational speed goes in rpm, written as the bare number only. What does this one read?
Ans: 6400
